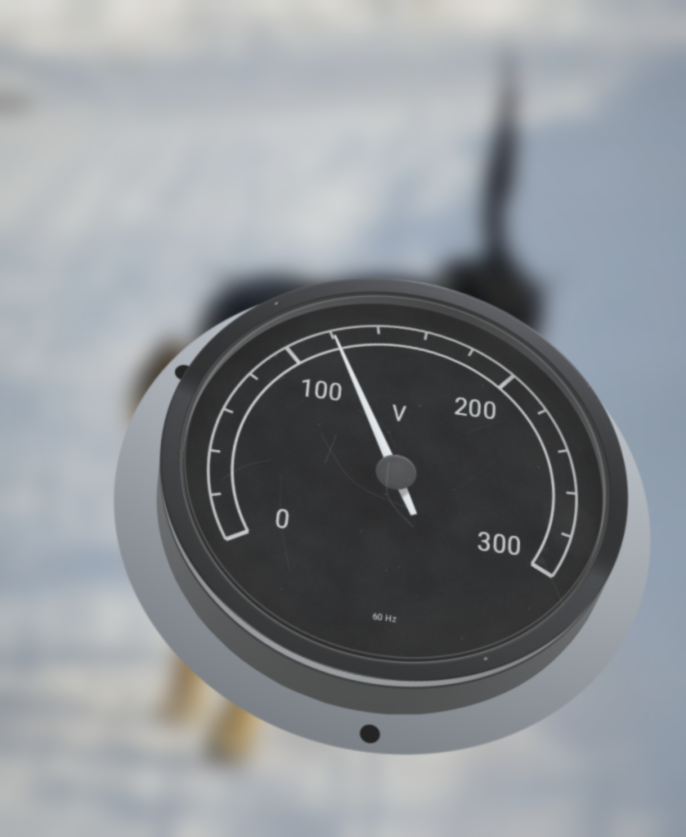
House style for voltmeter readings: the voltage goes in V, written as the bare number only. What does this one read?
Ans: 120
